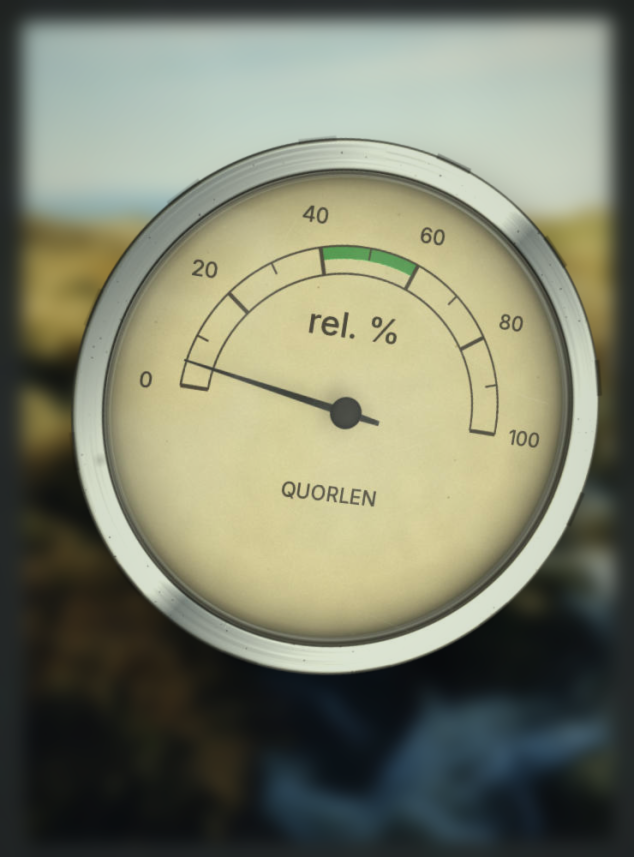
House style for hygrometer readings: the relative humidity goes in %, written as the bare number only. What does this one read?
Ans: 5
